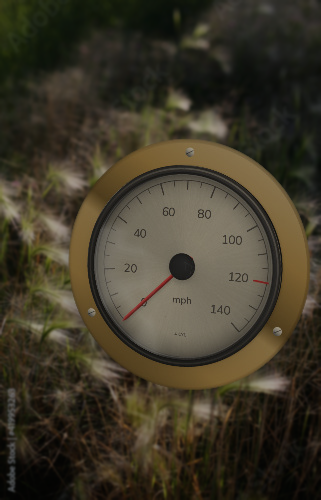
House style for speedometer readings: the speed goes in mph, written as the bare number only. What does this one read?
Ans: 0
